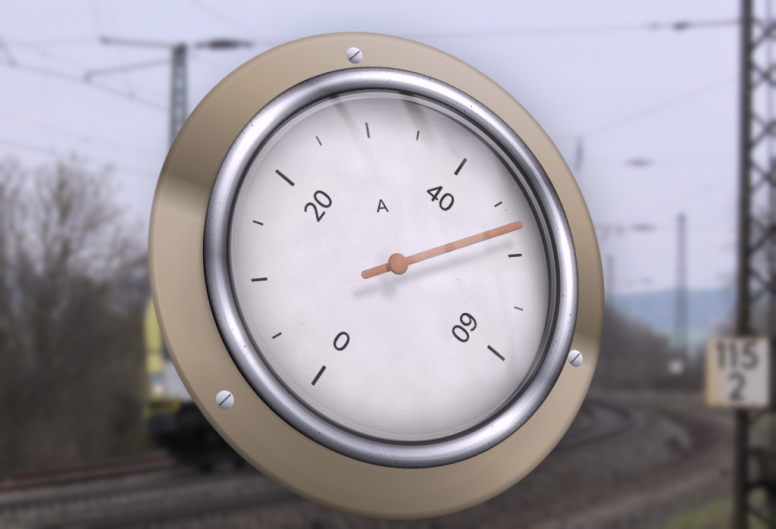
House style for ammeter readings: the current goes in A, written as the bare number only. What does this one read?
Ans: 47.5
